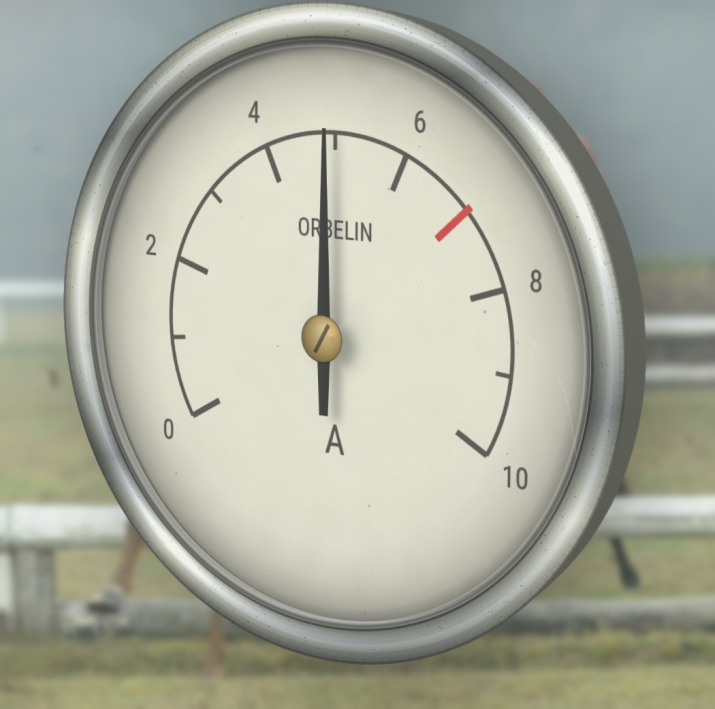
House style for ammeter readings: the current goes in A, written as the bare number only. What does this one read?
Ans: 5
